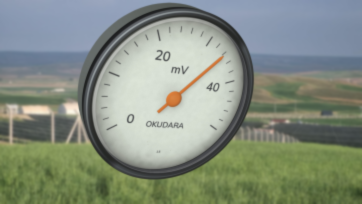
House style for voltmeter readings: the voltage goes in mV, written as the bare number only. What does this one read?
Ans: 34
